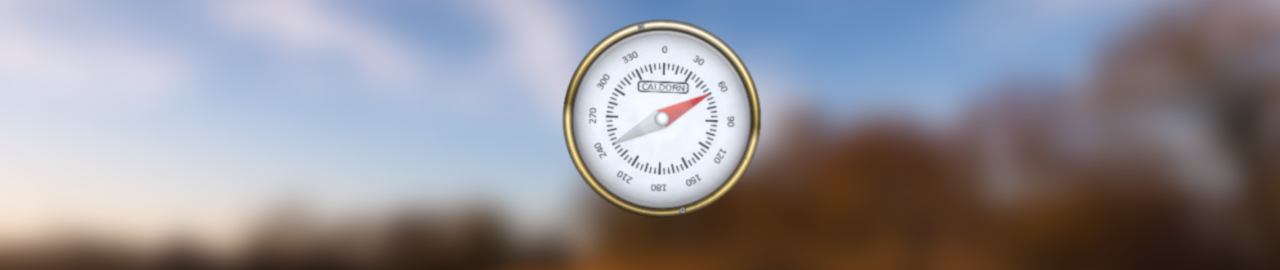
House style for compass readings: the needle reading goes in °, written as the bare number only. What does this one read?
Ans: 60
